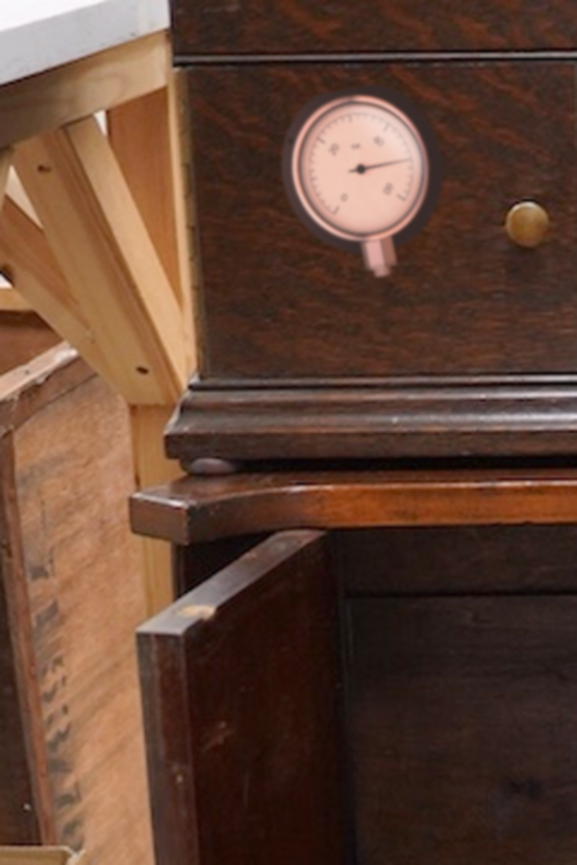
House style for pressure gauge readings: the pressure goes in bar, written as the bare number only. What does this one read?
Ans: 50
